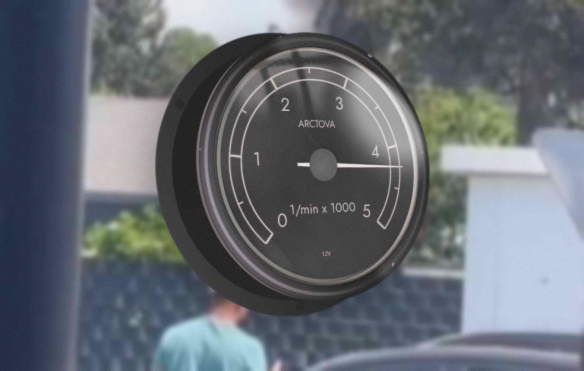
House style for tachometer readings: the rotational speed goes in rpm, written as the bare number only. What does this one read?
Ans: 4250
